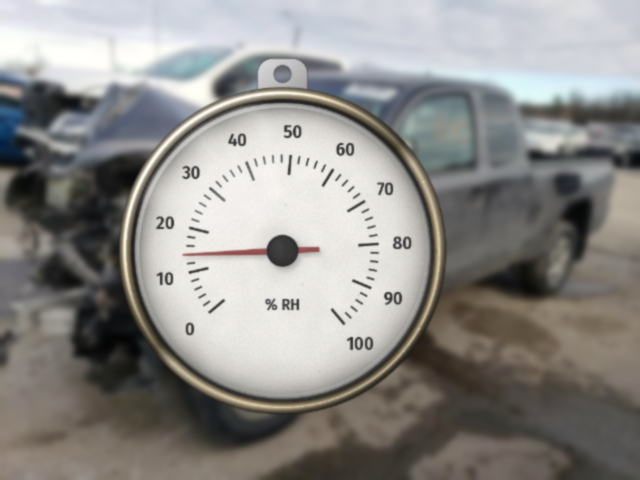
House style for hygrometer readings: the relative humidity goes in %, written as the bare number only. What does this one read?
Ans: 14
